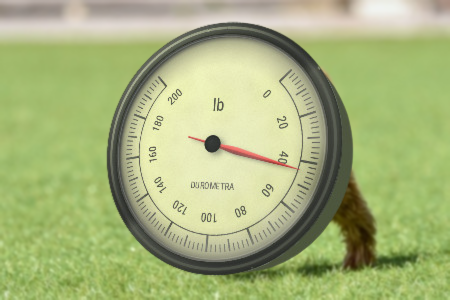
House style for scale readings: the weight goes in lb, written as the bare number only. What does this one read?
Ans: 44
